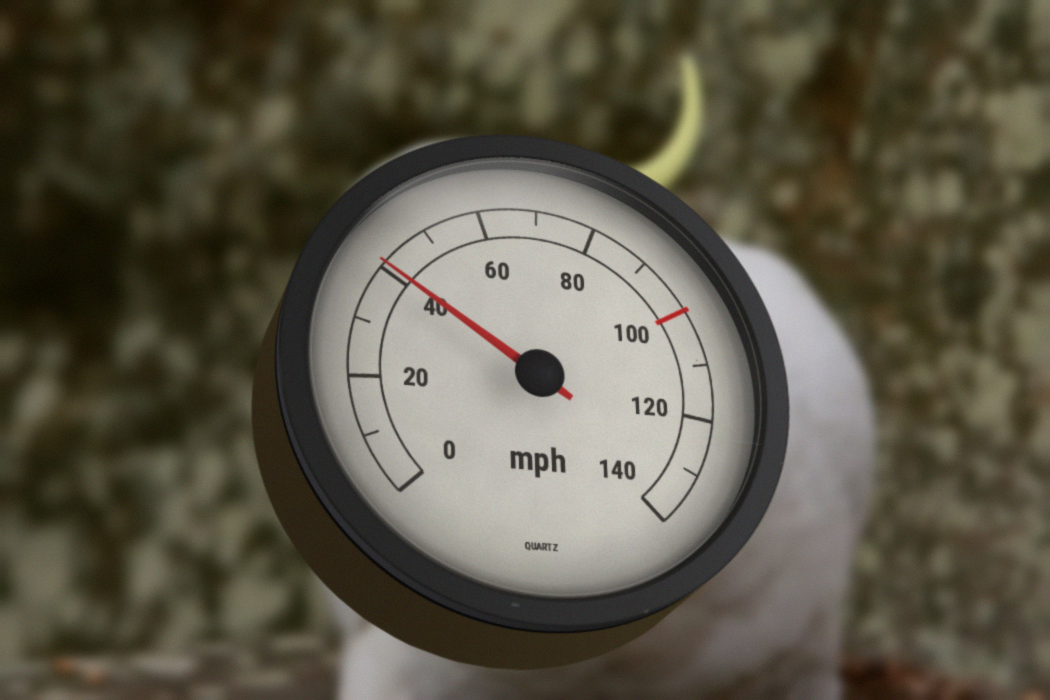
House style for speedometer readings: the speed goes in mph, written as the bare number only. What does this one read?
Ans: 40
